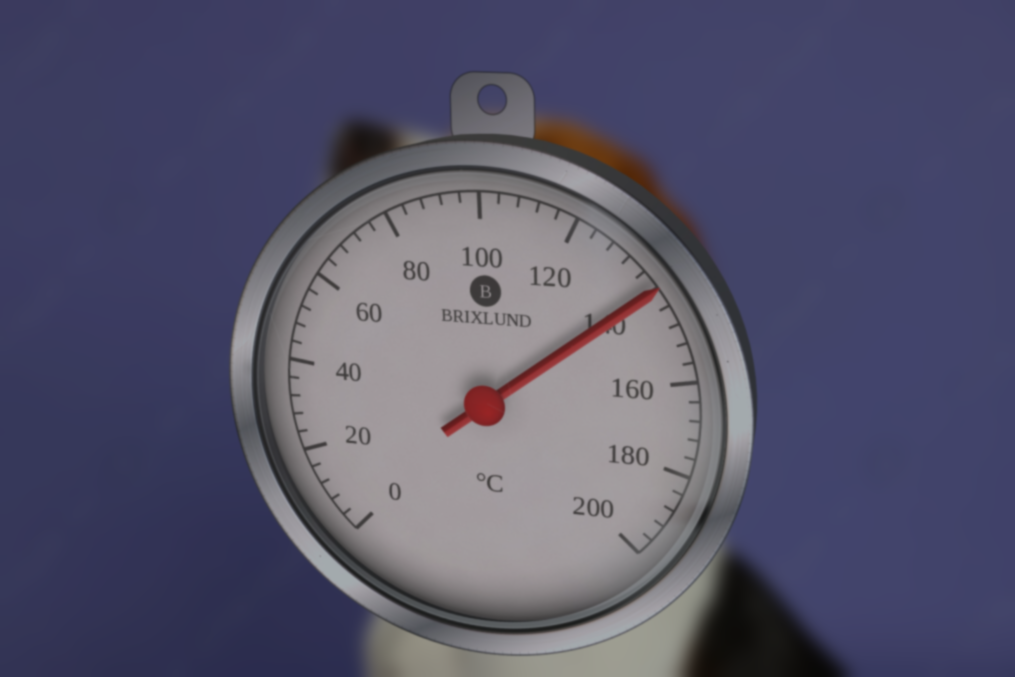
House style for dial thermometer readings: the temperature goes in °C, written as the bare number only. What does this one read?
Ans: 140
